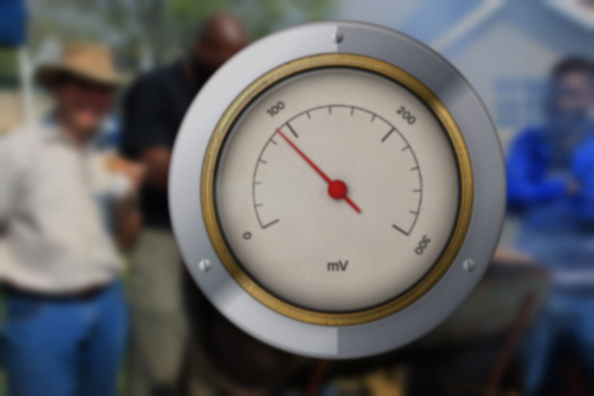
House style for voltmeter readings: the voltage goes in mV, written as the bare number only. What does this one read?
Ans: 90
